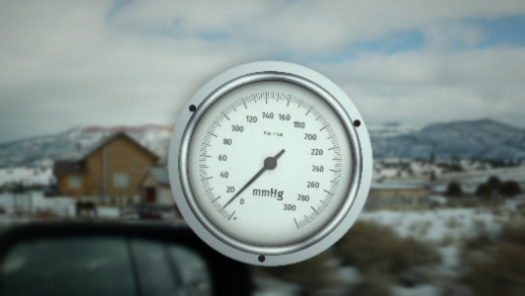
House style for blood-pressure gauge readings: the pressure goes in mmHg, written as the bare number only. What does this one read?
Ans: 10
